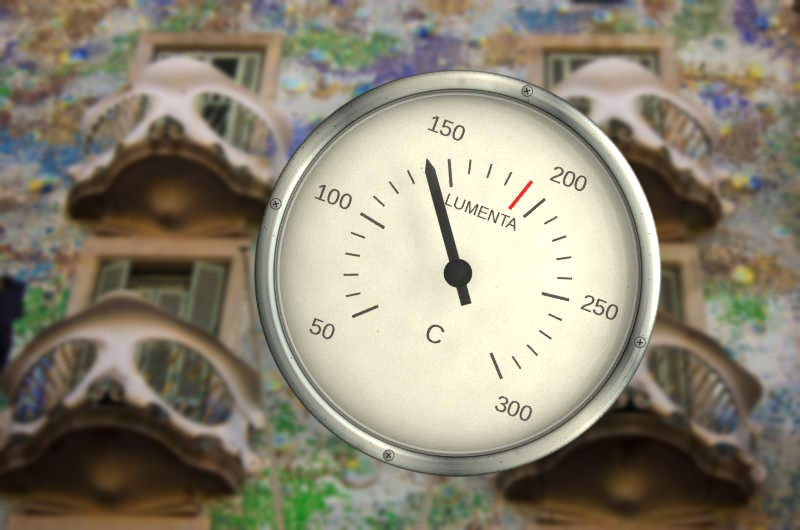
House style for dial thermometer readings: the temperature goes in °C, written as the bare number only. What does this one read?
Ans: 140
